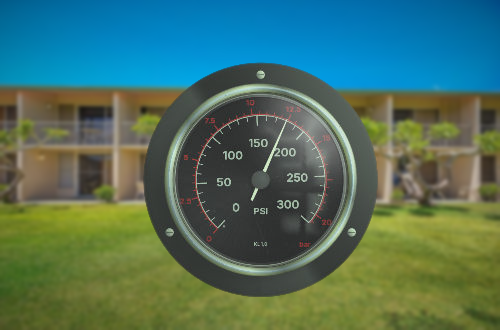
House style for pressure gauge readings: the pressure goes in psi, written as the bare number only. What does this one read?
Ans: 180
